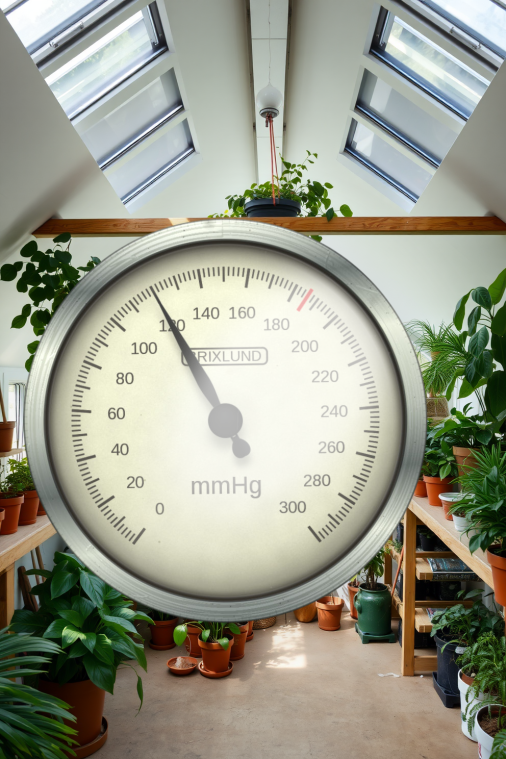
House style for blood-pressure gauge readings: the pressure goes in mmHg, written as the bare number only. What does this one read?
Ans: 120
